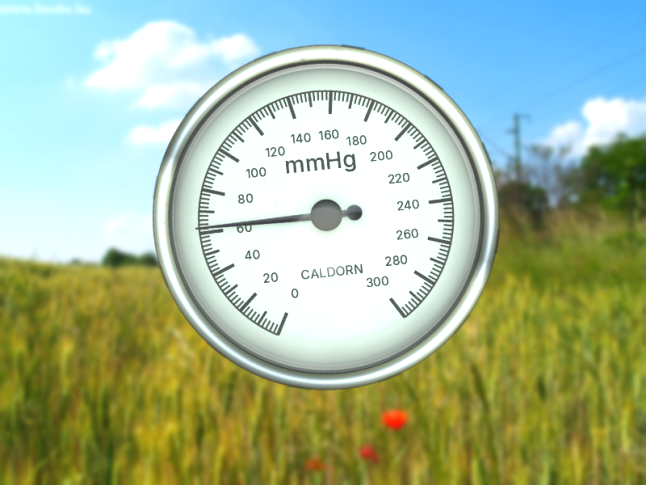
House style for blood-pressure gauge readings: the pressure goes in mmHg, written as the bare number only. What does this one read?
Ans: 62
